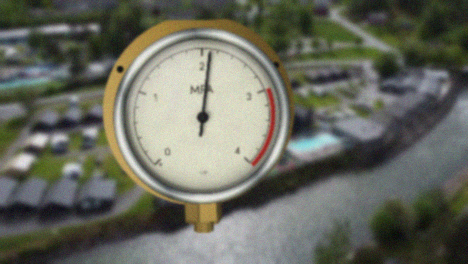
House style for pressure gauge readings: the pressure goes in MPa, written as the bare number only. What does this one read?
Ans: 2.1
